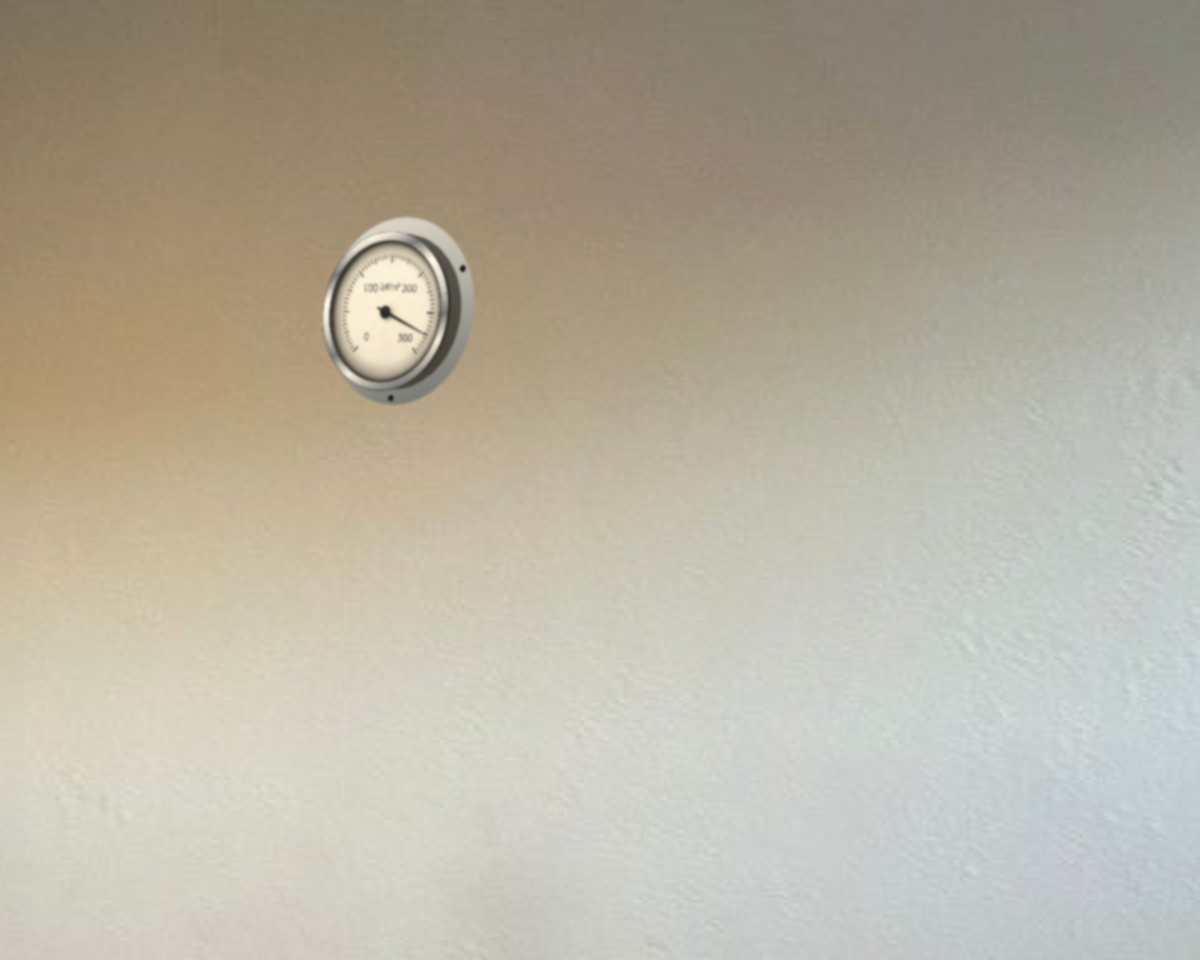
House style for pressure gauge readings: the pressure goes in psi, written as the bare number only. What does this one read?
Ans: 275
